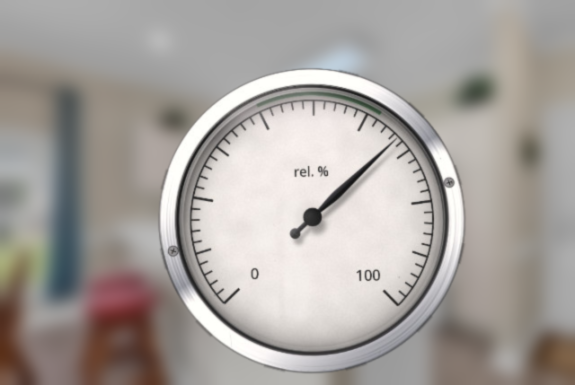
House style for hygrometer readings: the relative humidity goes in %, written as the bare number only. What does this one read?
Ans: 67
